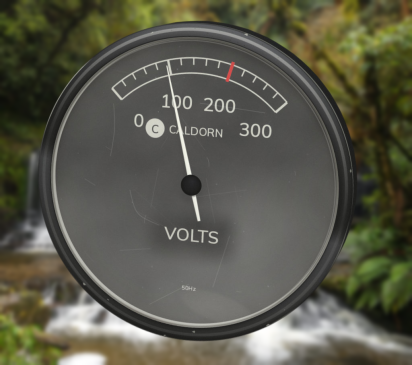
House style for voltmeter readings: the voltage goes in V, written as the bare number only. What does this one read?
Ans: 100
